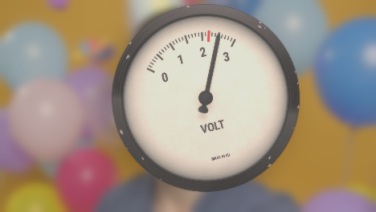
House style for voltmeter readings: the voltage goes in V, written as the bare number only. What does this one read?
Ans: 2.5
